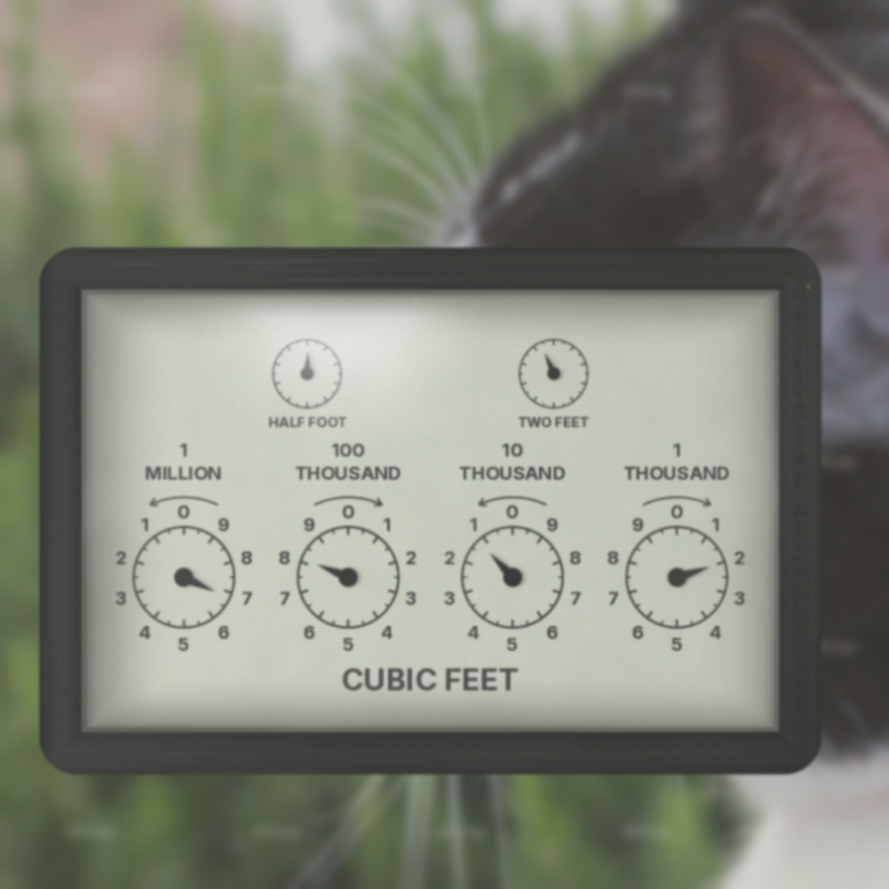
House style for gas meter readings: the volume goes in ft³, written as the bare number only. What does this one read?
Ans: 681200
